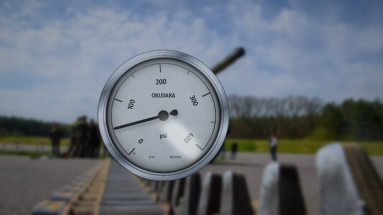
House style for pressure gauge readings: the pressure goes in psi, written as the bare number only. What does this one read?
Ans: 50
